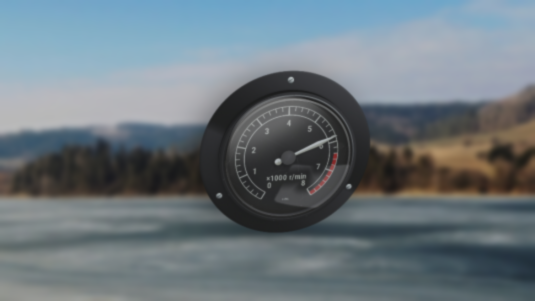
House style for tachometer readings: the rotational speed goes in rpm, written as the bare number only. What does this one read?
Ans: 5800
